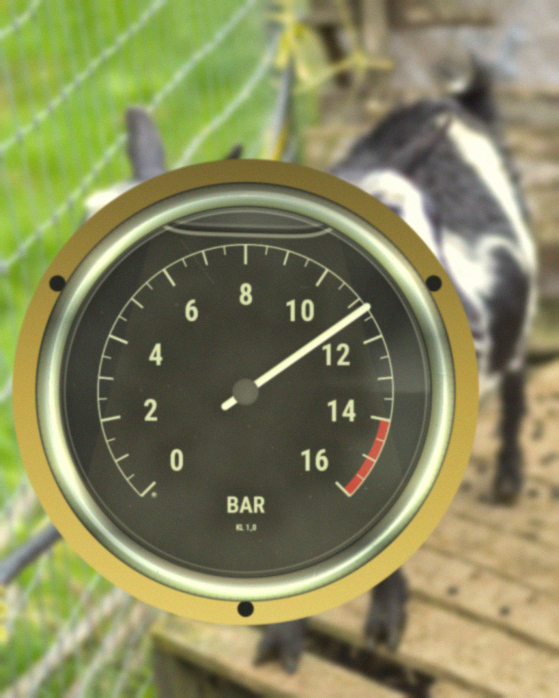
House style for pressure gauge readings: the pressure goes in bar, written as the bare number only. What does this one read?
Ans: 11.25
